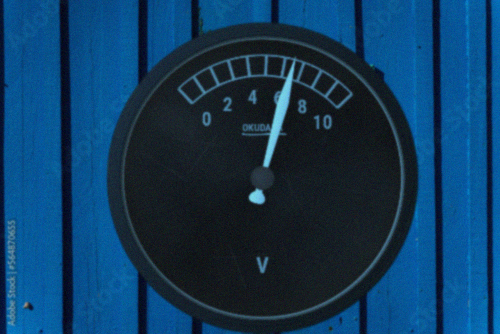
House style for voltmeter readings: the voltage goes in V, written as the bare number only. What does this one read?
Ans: 6.5
